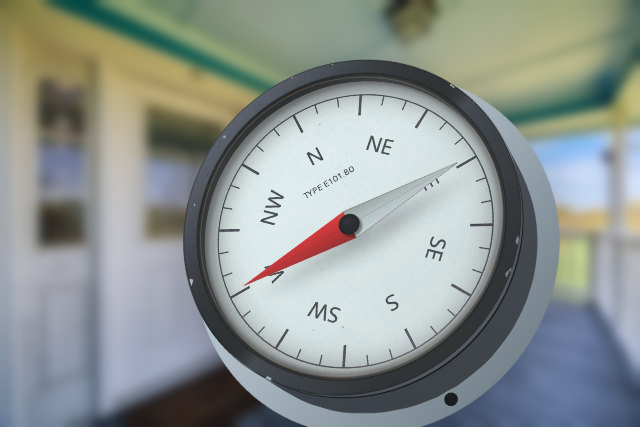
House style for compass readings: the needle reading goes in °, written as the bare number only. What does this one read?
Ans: 270
